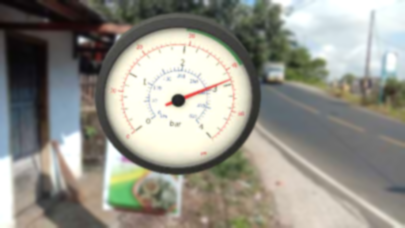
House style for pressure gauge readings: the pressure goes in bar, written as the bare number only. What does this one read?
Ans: 2.9
